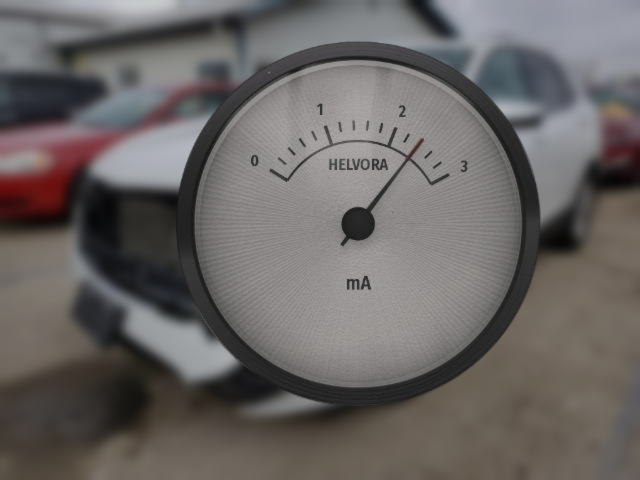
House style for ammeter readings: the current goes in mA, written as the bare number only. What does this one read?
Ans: 2.4
